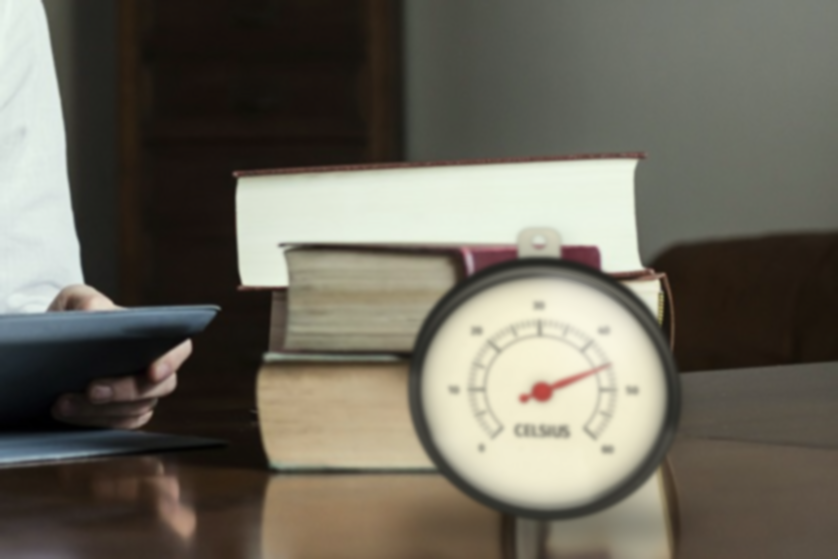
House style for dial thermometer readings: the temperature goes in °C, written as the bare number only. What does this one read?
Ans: 45
